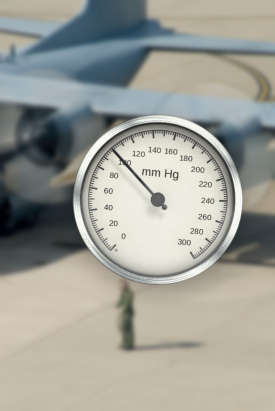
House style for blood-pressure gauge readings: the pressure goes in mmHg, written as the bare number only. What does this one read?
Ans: 100
